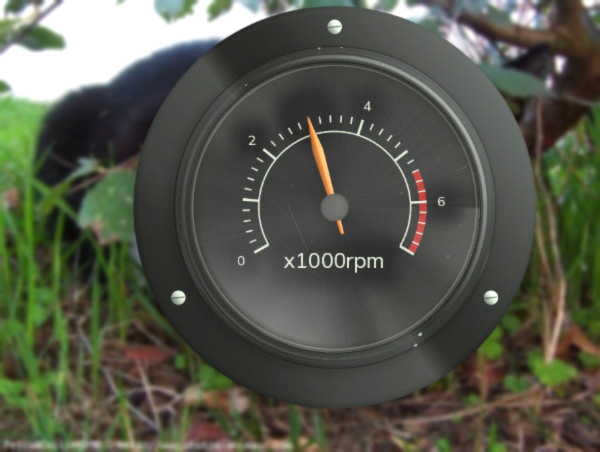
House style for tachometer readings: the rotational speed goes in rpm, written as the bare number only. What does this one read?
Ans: 3000
